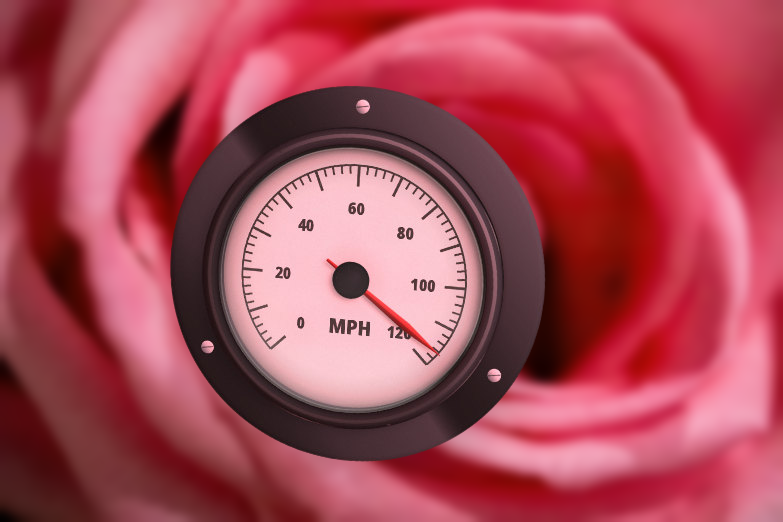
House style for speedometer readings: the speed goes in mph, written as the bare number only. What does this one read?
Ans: 116
